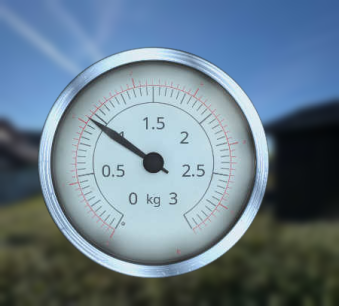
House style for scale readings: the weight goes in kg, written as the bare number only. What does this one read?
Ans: 0.95
